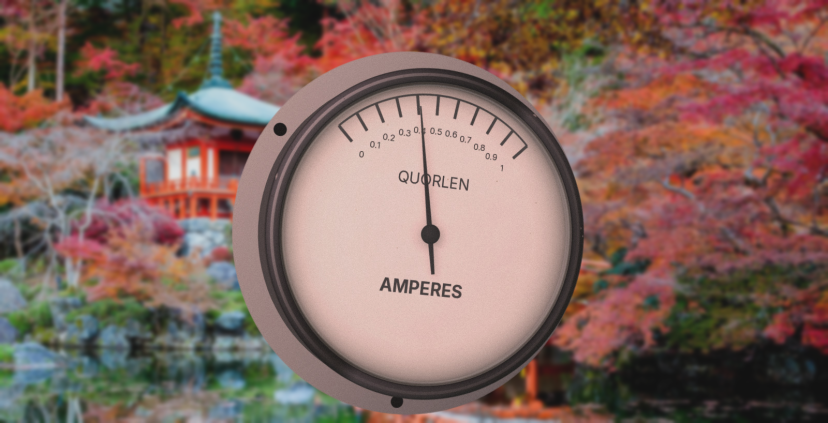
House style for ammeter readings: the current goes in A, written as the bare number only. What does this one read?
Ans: 0.4
